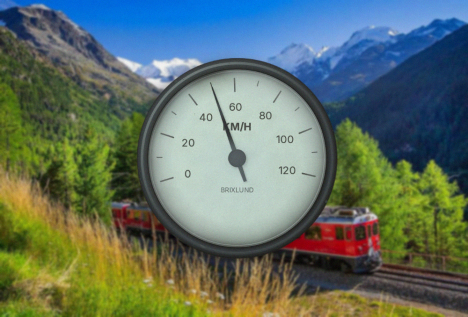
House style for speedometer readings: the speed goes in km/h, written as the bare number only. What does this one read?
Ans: 50
